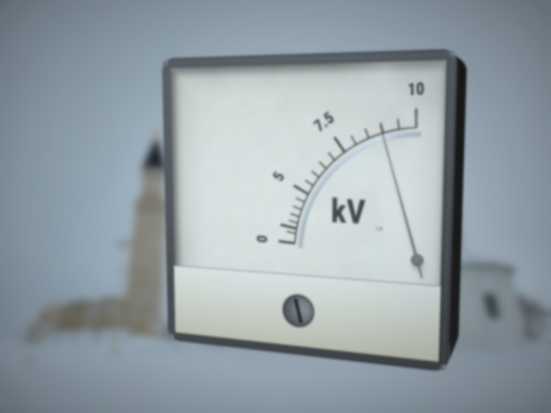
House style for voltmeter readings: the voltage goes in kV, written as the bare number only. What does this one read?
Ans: 9
